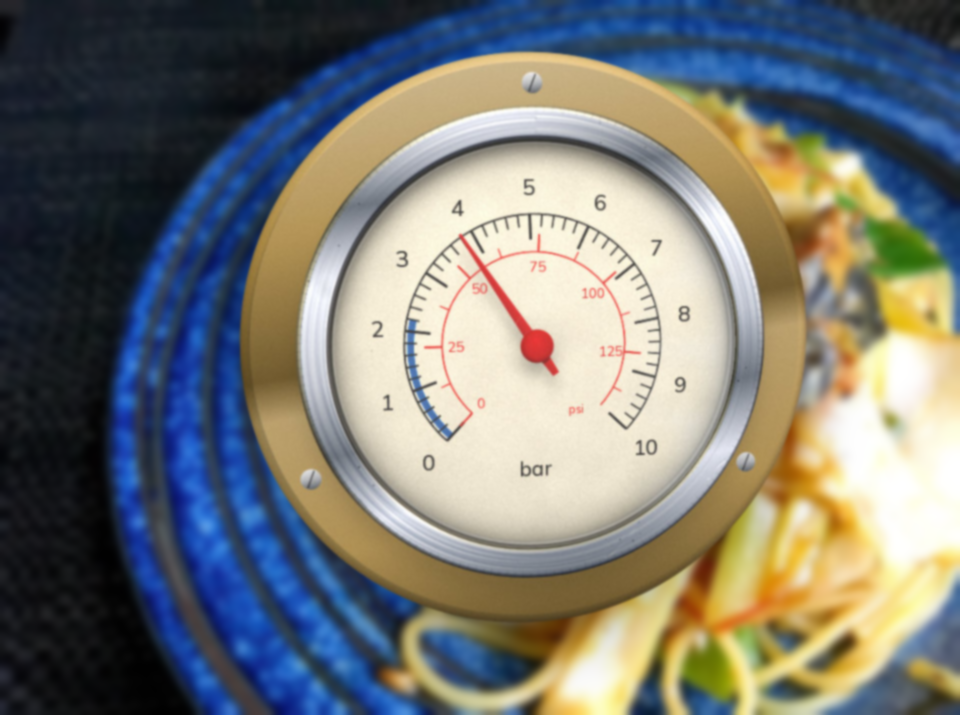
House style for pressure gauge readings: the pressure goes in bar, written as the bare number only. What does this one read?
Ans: 3.8
